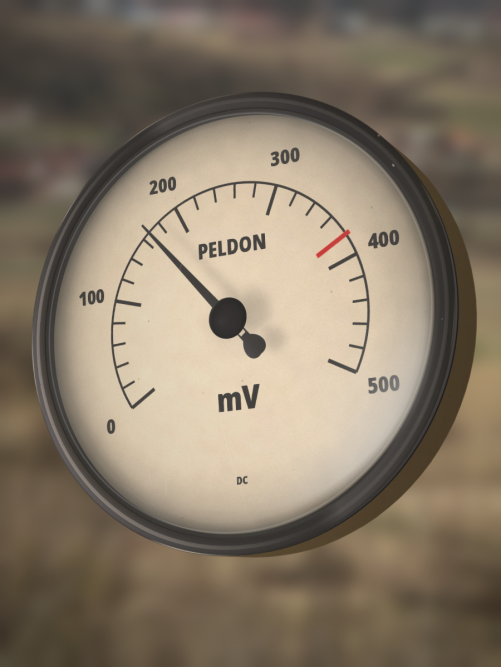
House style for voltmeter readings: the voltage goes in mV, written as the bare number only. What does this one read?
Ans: 170
